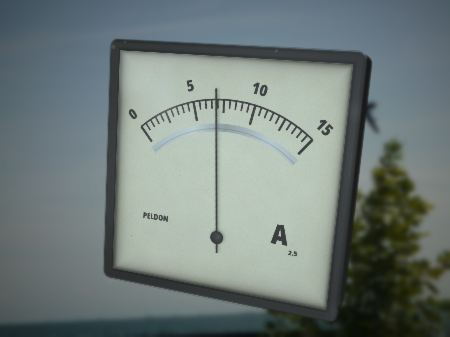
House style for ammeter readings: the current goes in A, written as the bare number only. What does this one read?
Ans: 7
